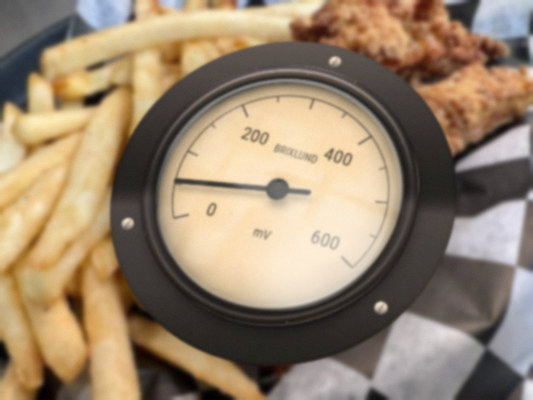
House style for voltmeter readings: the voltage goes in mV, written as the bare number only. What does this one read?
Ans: 50
